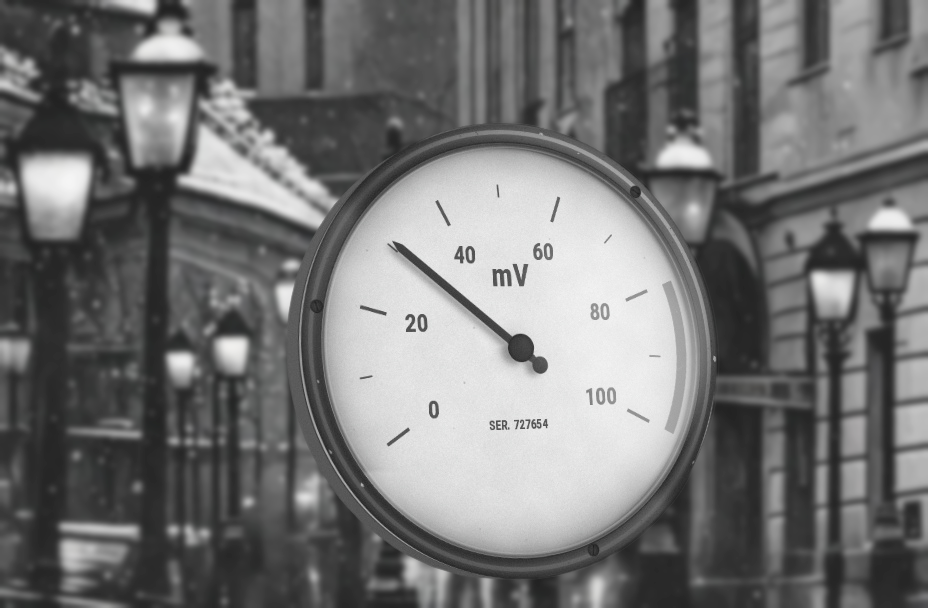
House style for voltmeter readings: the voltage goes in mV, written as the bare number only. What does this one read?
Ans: 30
